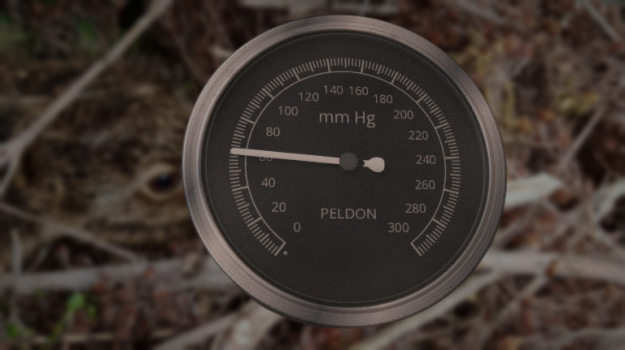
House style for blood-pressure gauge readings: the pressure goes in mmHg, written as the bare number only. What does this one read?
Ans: 60
